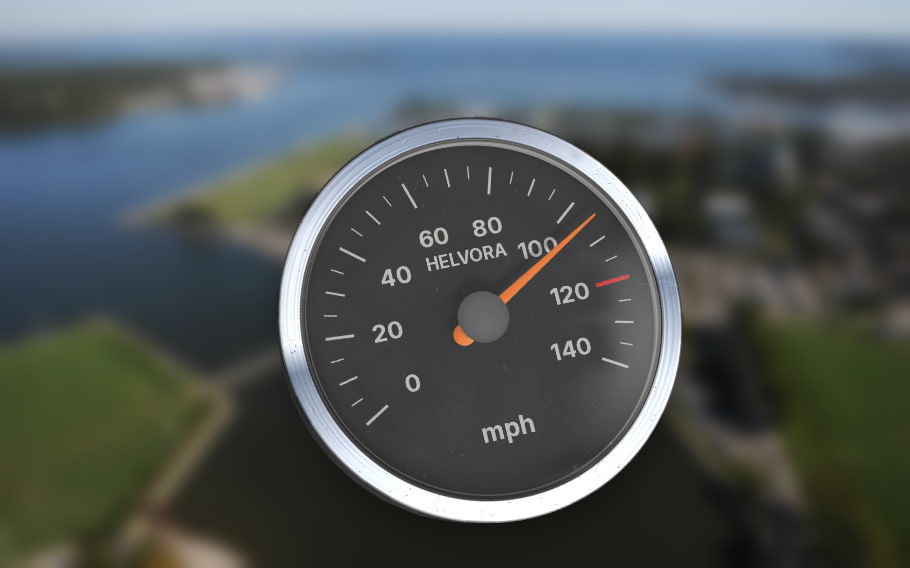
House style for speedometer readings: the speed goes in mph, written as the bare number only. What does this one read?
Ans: 105
